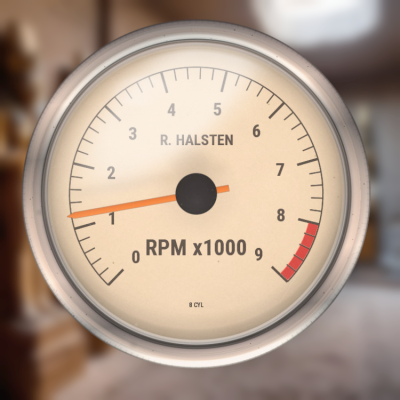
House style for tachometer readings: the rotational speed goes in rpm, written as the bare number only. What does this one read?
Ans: 1200
